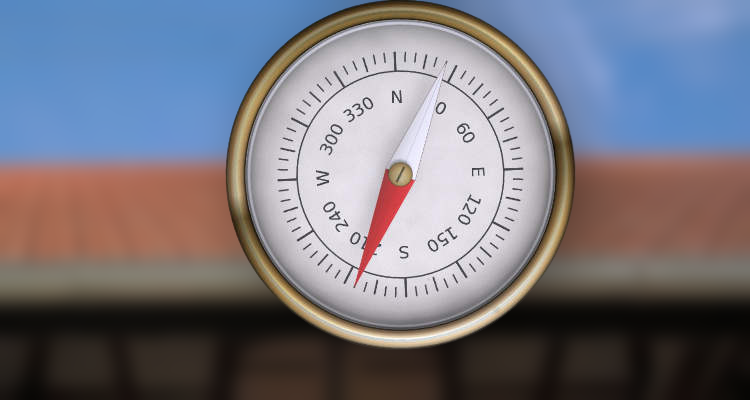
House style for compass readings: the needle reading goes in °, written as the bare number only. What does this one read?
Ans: 205
